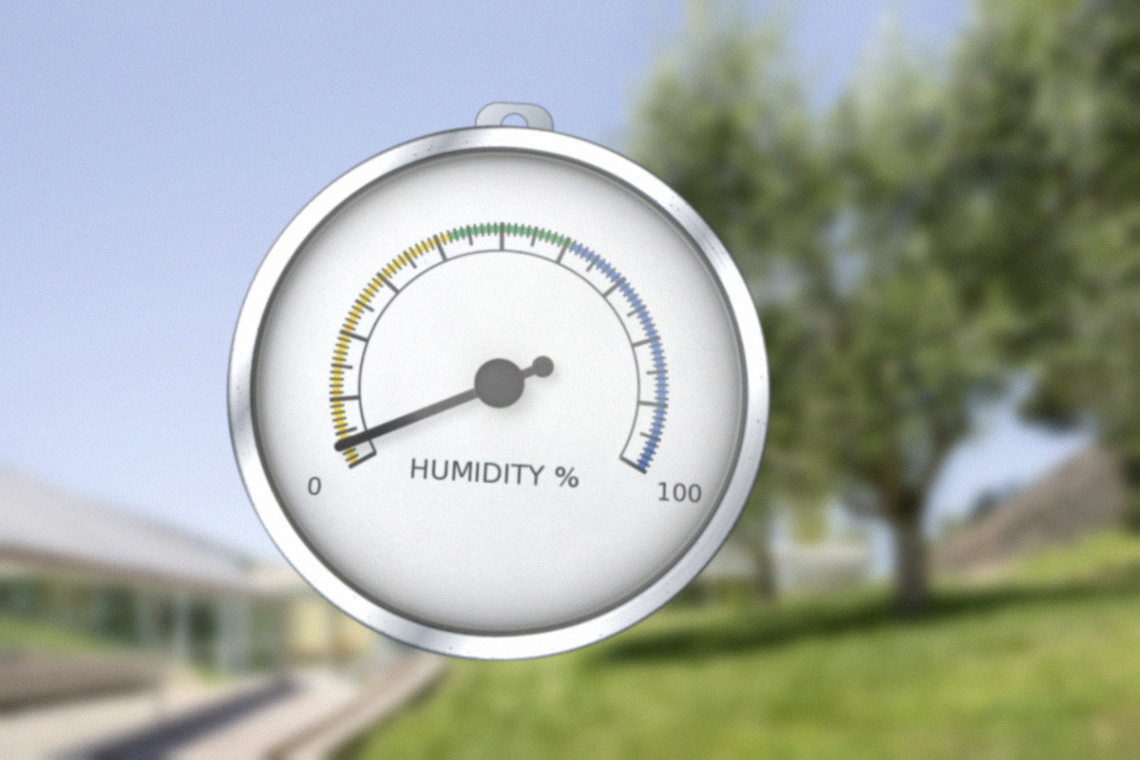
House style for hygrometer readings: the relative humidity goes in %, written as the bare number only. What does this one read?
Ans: 3
